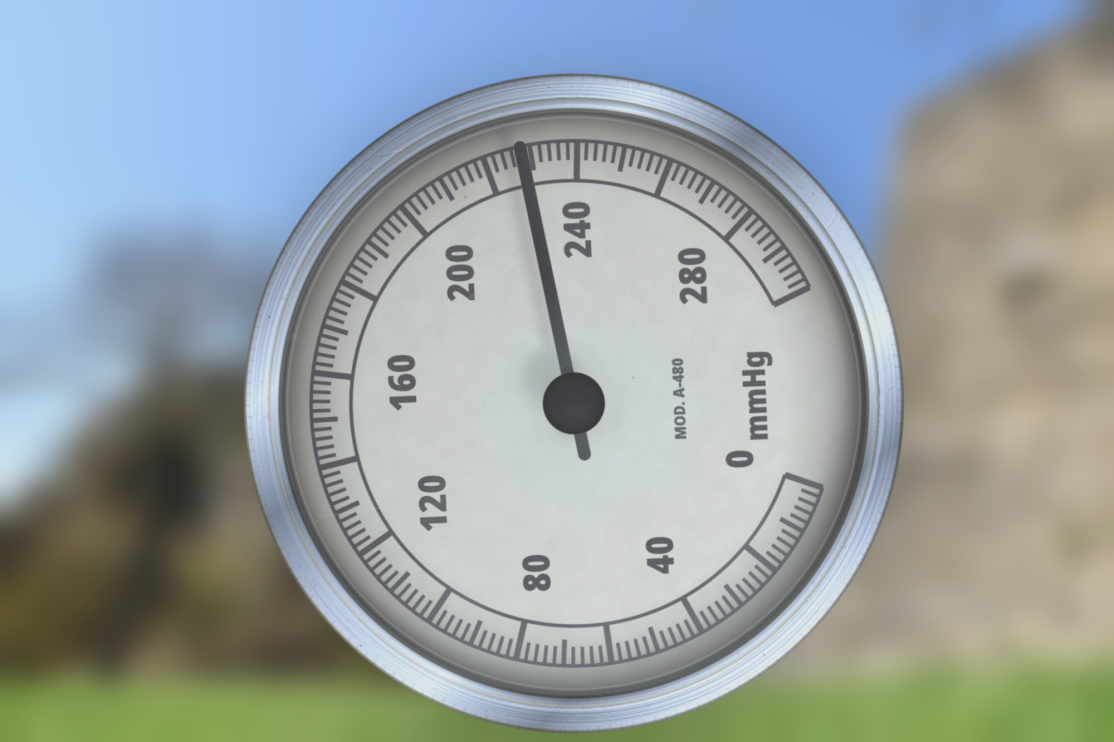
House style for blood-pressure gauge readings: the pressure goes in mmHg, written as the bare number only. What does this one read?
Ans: 228
